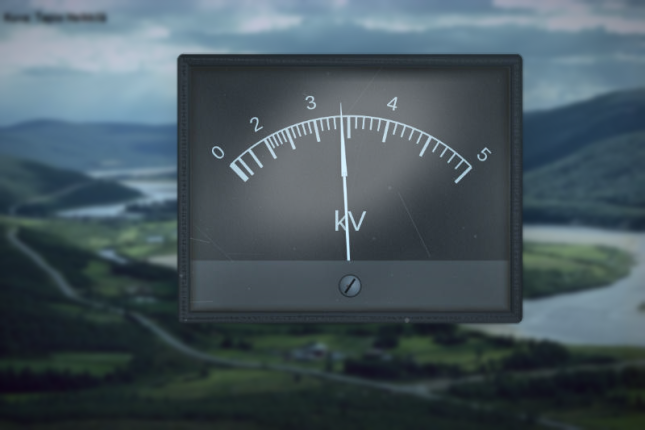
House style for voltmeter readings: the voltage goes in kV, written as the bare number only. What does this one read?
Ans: 3.4
